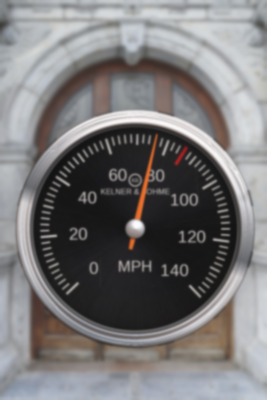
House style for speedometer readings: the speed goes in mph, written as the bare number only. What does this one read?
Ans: 76
